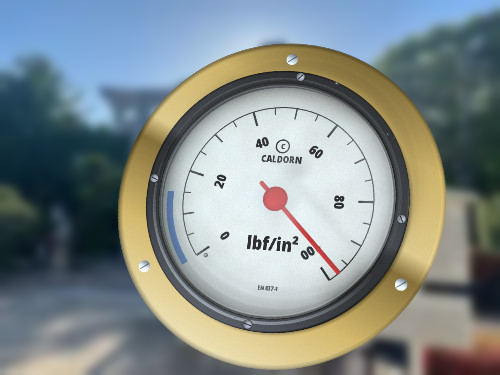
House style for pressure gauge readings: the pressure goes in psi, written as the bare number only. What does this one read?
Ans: 97.5
